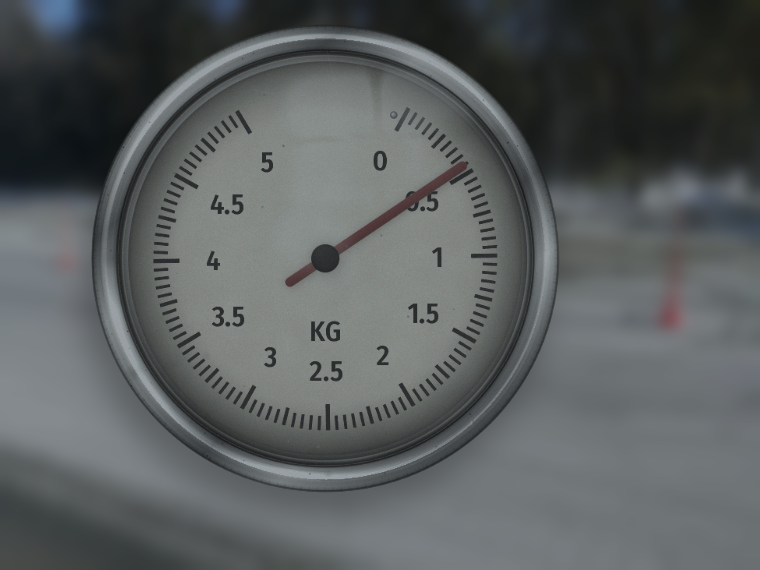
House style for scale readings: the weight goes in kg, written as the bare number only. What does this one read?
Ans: 0.45
